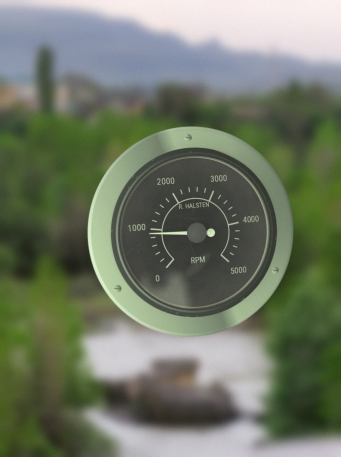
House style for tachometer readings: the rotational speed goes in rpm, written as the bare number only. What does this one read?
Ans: 900
